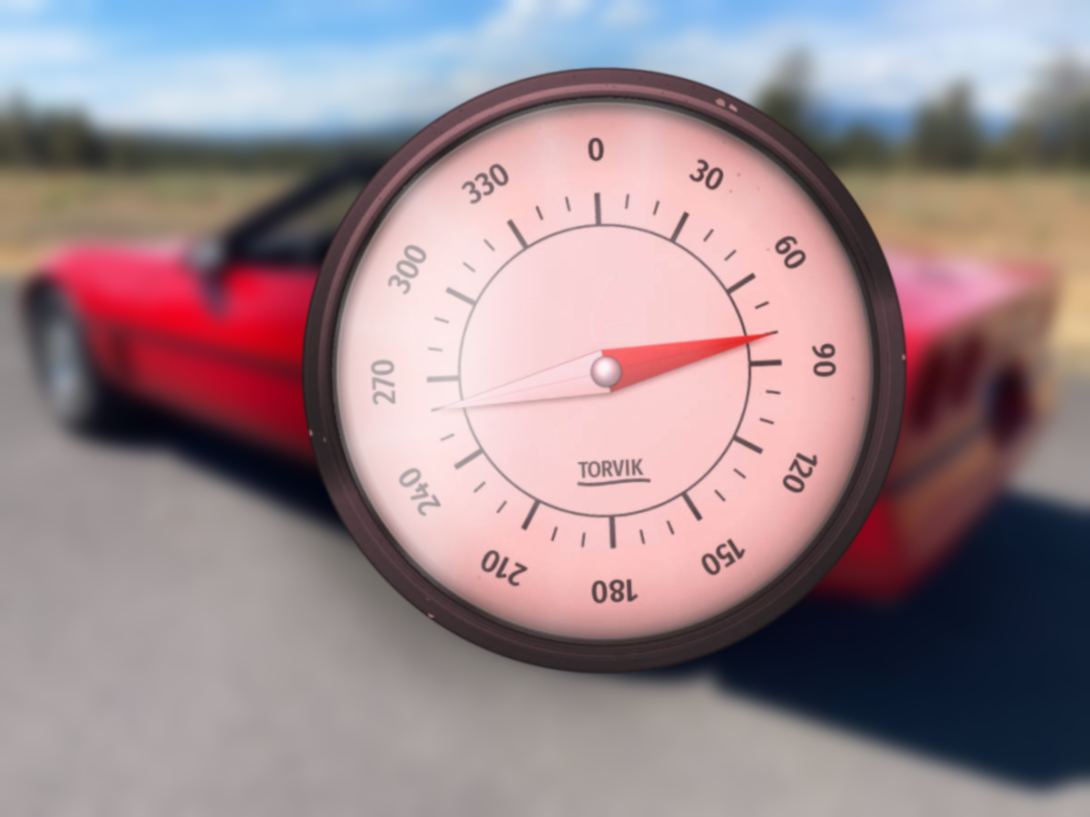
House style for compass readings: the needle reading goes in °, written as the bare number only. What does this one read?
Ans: 80
